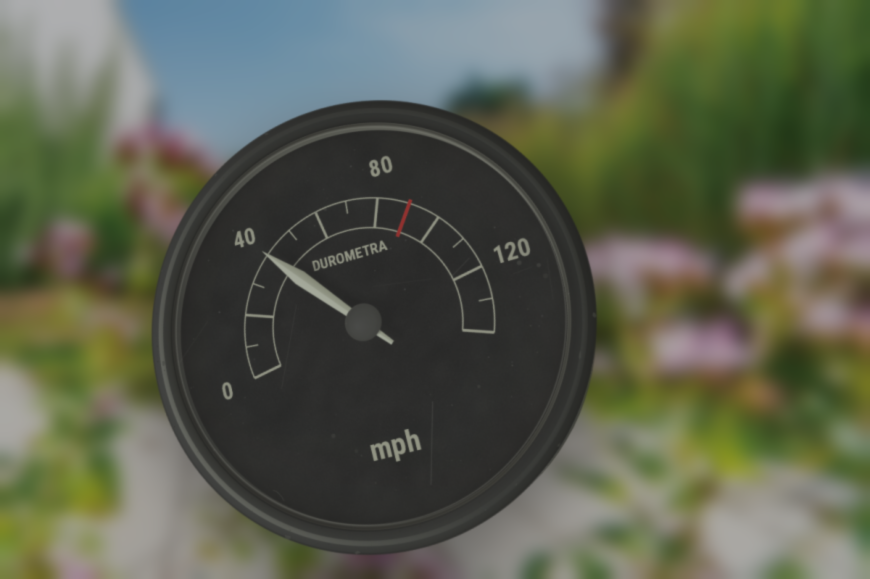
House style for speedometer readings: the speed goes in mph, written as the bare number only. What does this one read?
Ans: 40
